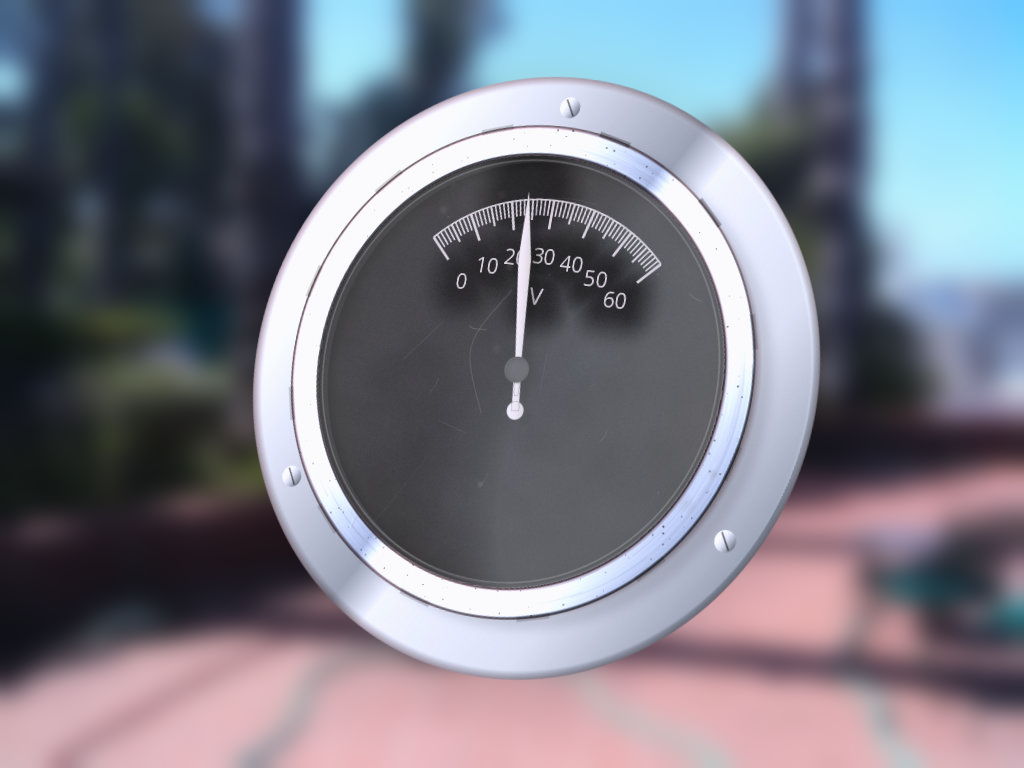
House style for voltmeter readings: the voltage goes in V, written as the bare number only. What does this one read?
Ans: 25
